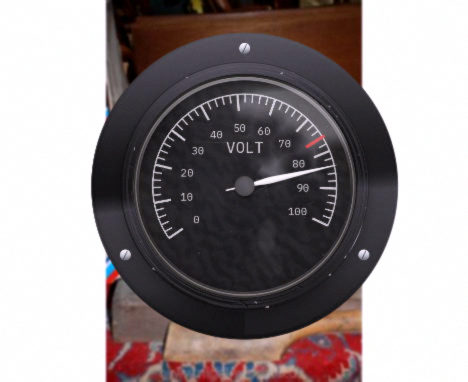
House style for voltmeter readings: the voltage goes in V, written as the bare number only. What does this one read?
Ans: 84
